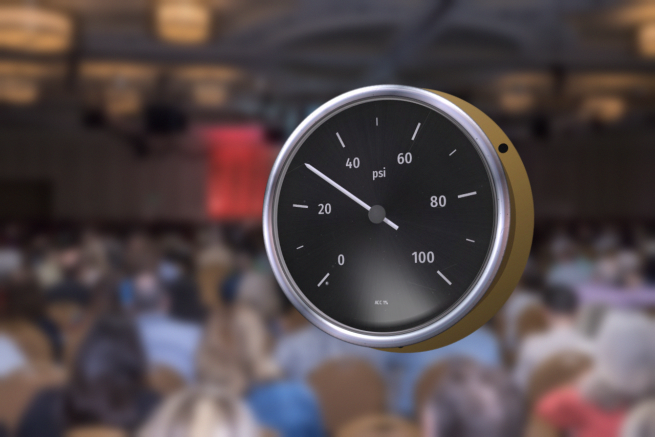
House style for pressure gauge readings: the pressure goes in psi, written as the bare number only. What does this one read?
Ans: 30
